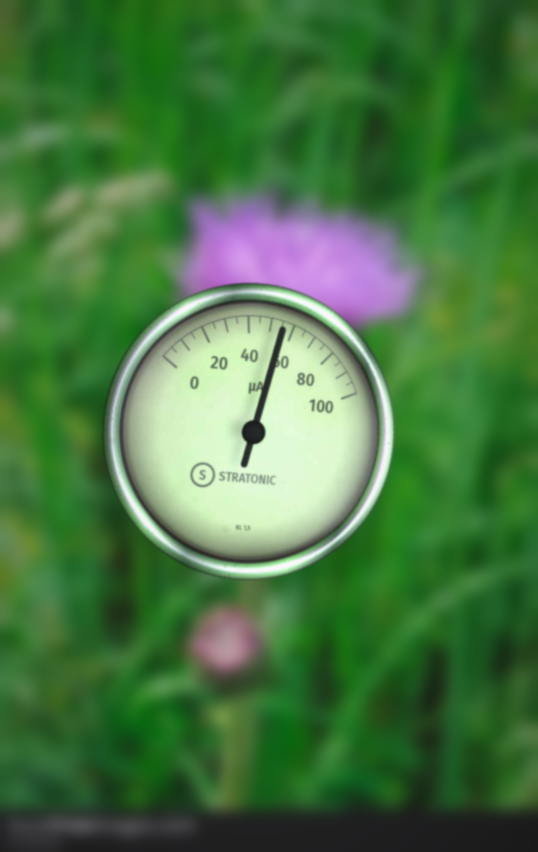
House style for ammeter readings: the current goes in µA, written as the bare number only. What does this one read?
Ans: 55
